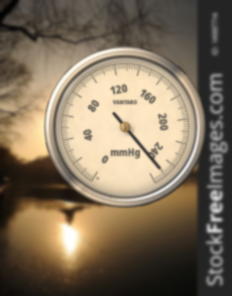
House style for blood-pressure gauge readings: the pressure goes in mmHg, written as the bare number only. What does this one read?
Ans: 250
